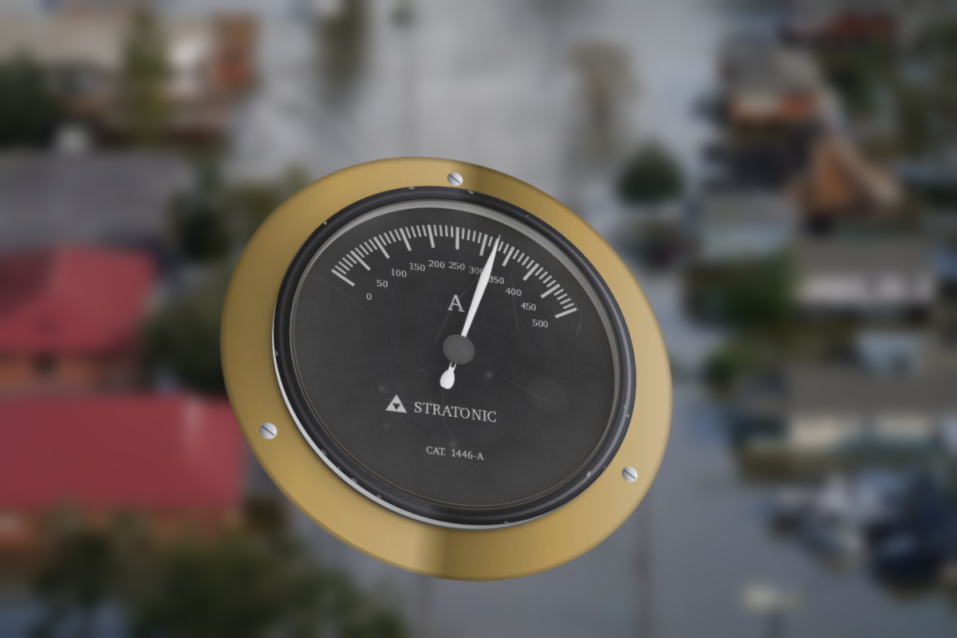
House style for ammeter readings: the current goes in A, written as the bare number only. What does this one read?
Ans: 320
